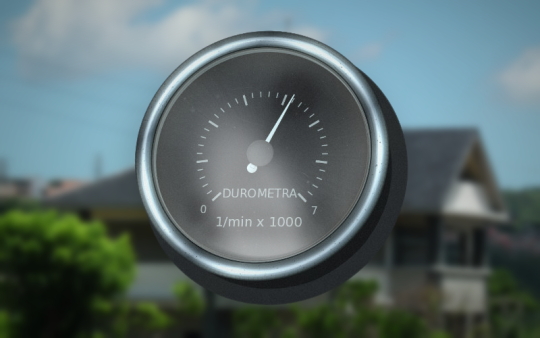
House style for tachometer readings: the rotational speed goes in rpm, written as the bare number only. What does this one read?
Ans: 4200
